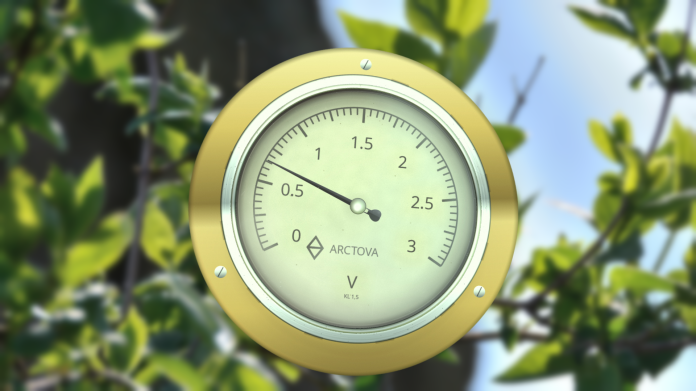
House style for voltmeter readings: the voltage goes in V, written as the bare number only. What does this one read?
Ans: 0.65
